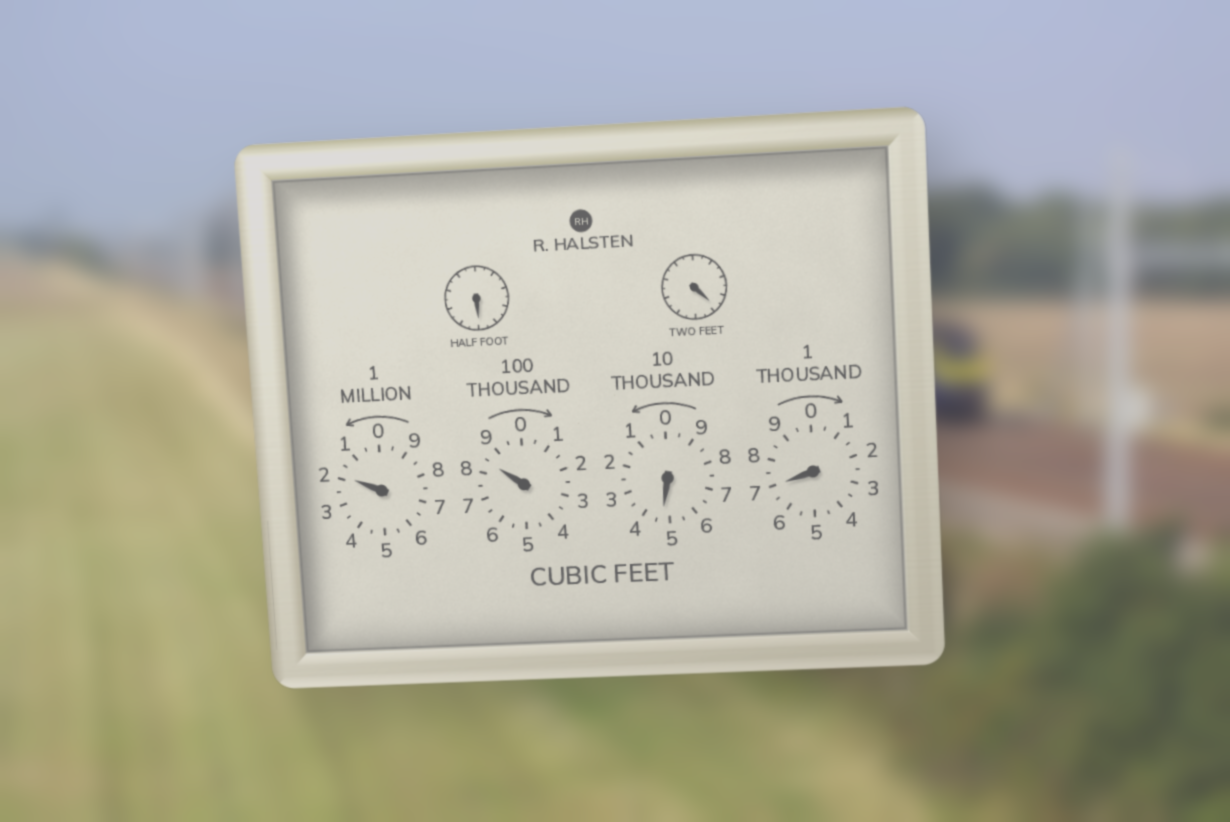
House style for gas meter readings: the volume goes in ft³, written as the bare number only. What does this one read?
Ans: 184700
